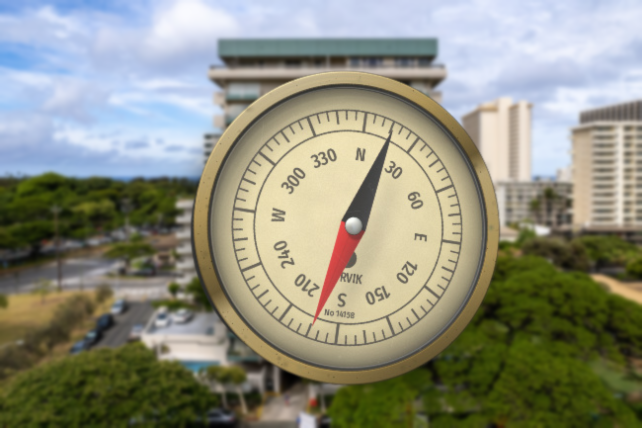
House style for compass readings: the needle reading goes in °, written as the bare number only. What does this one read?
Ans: 195
